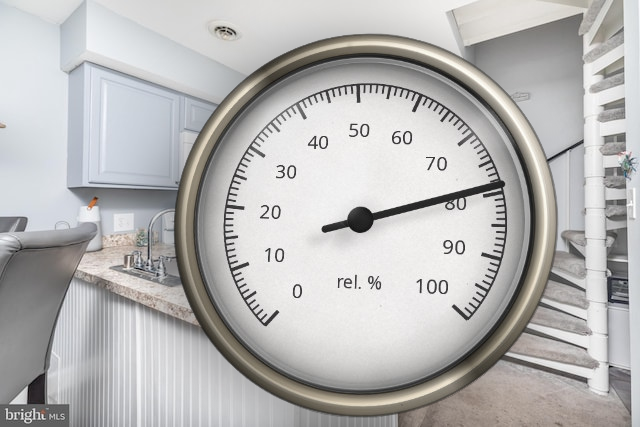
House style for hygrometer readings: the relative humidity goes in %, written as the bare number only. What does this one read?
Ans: 79
